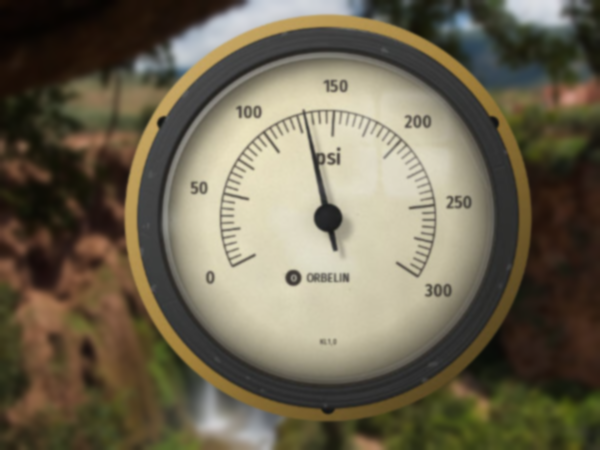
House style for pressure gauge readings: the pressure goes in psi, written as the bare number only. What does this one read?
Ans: 130
